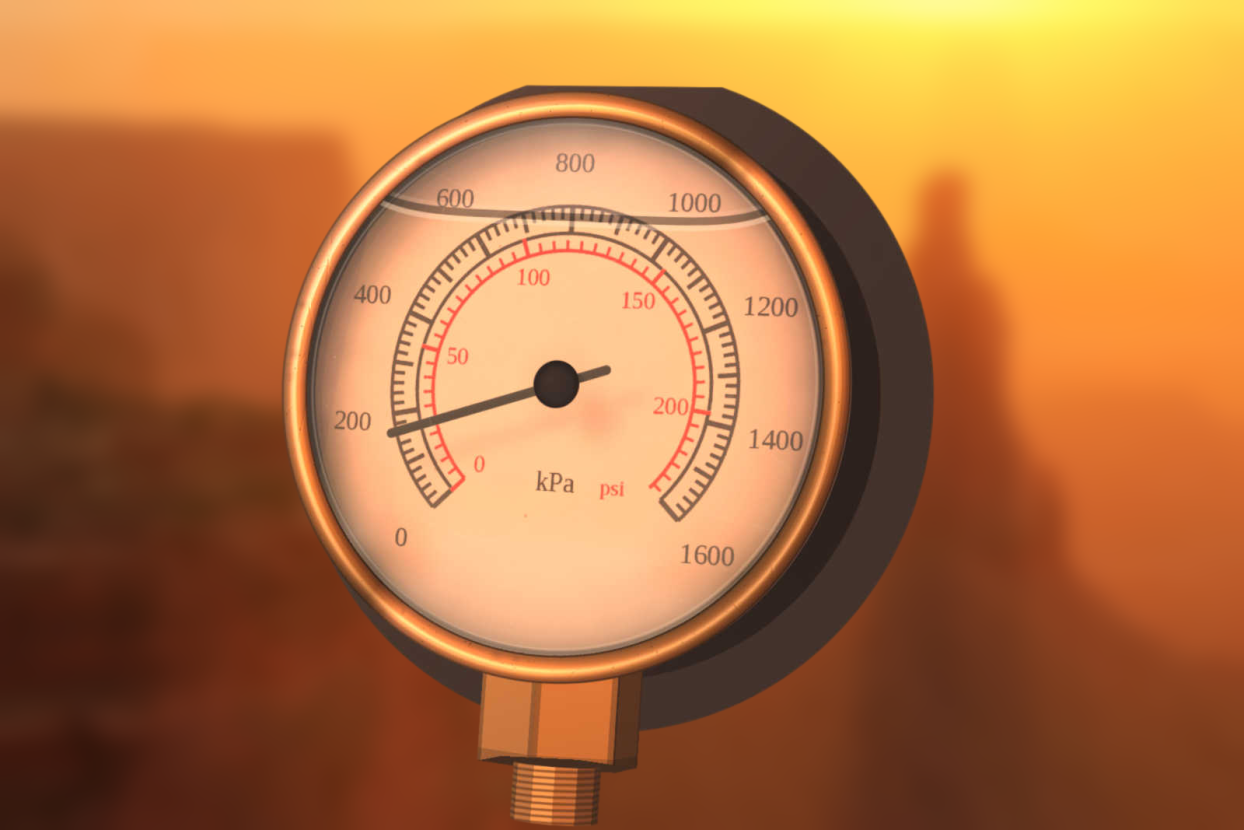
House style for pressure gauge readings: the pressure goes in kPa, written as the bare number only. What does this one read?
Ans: 160
